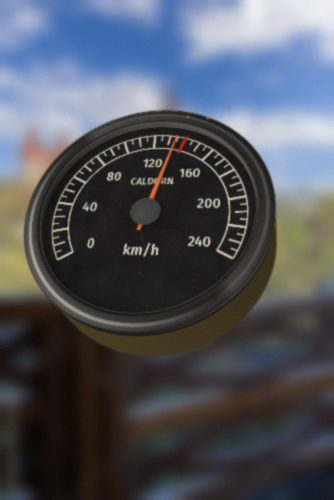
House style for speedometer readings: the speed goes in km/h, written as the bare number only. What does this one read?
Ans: 135
